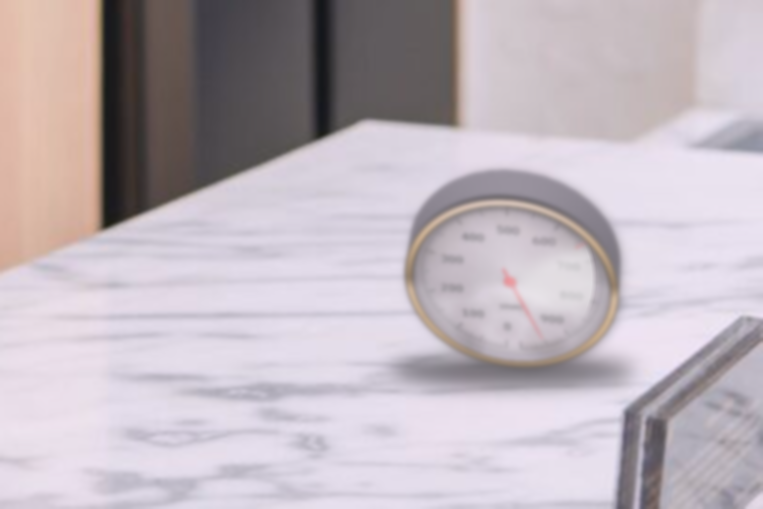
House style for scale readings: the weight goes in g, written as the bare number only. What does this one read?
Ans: 950
